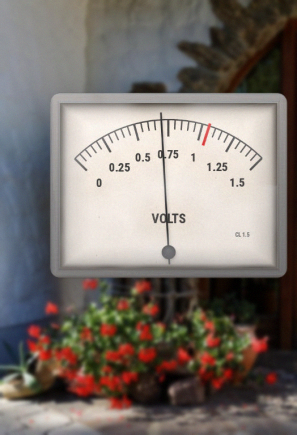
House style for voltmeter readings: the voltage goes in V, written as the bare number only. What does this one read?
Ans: 0.7
